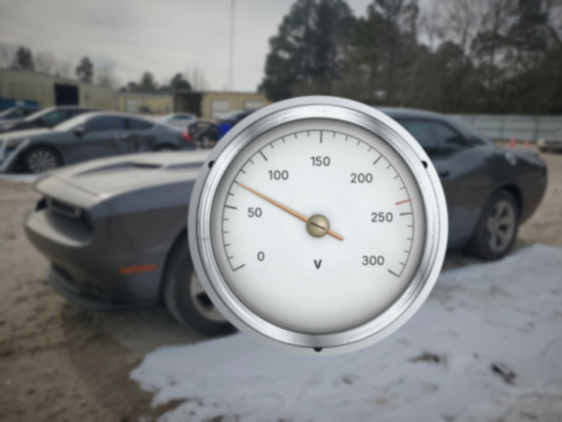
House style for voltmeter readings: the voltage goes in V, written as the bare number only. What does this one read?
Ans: 70
